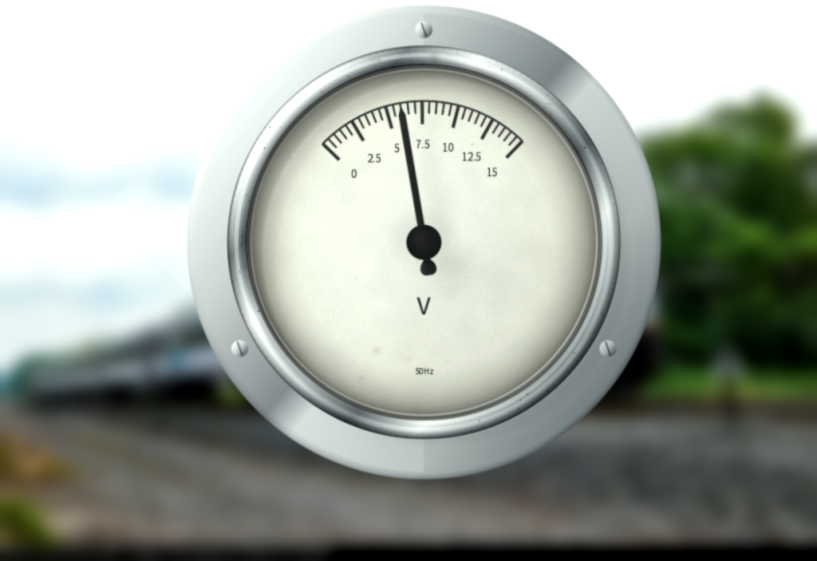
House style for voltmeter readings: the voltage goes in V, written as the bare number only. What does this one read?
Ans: 6
